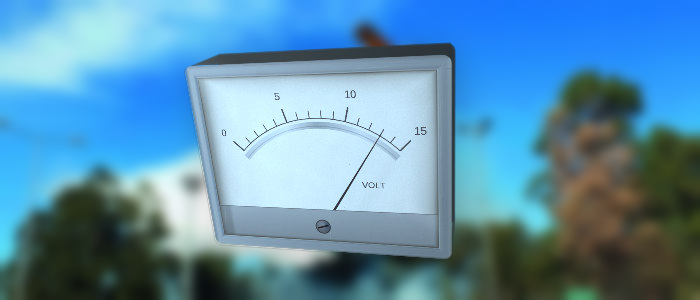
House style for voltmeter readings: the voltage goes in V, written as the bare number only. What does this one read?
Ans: 13
